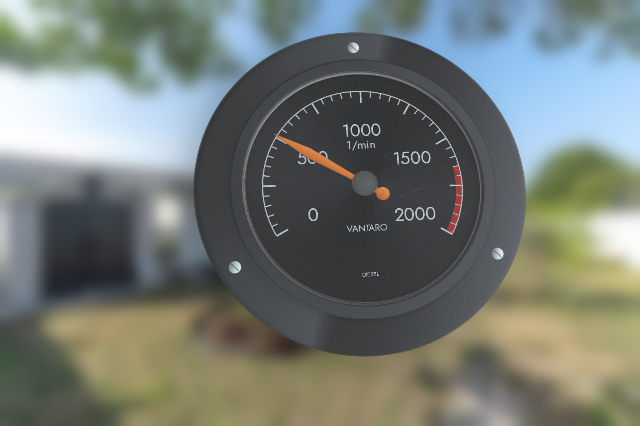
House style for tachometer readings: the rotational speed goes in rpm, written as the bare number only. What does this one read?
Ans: 500
